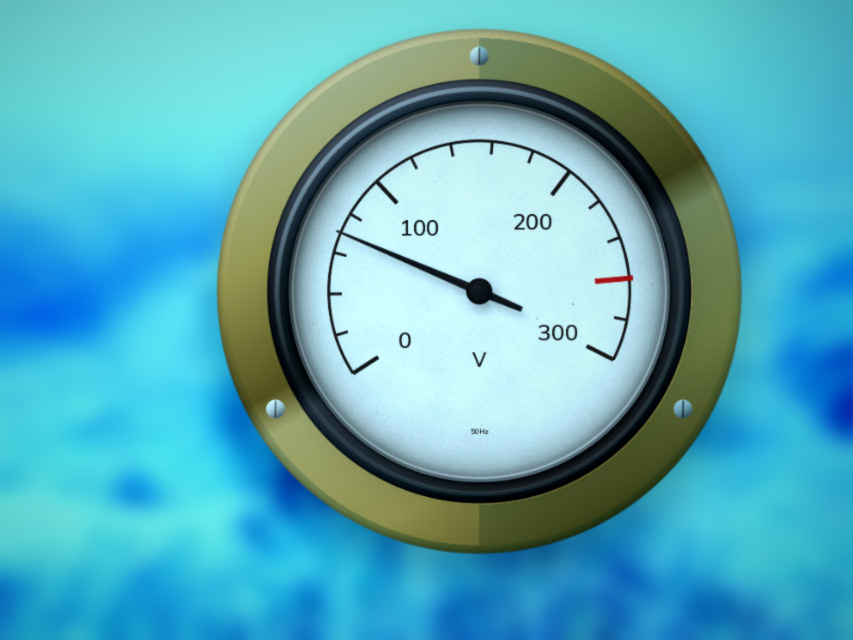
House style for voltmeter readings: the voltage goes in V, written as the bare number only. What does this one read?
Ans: 70
